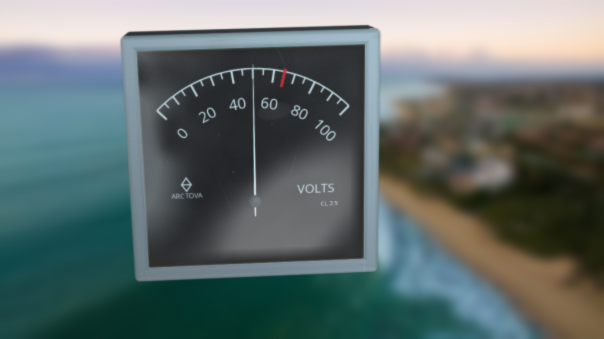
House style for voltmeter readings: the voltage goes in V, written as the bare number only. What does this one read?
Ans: 50
